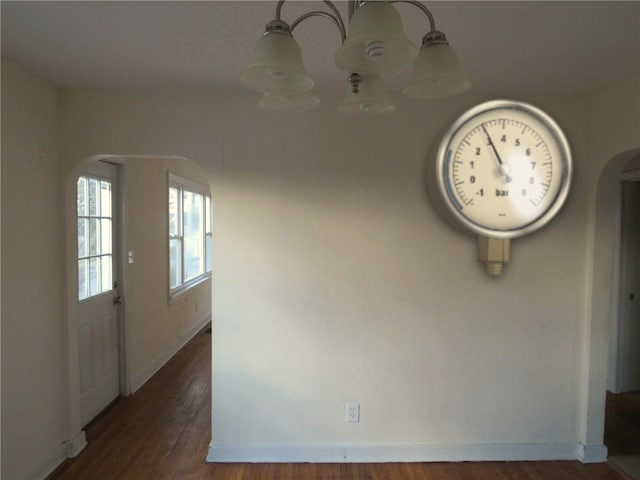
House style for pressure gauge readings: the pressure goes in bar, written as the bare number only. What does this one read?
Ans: 3
